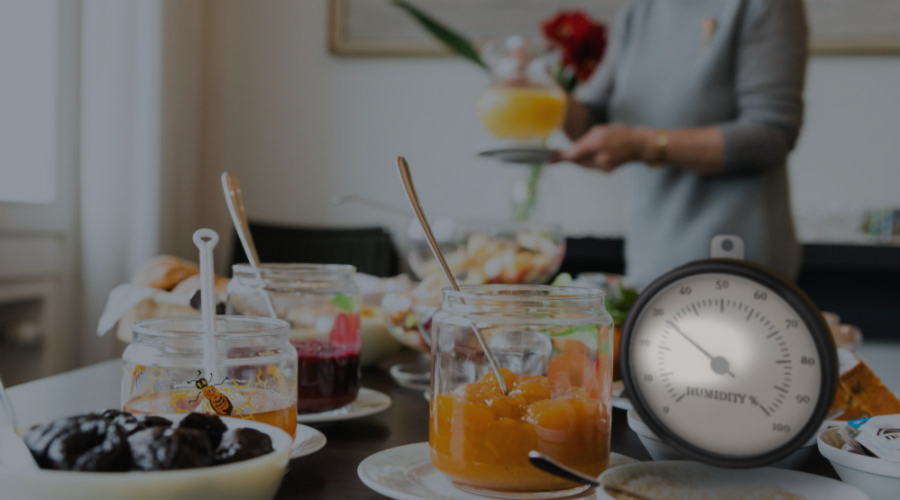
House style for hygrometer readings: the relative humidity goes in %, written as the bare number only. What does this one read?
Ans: 30
